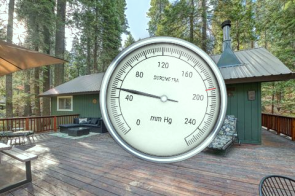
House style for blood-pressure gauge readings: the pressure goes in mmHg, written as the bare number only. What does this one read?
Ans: 50
